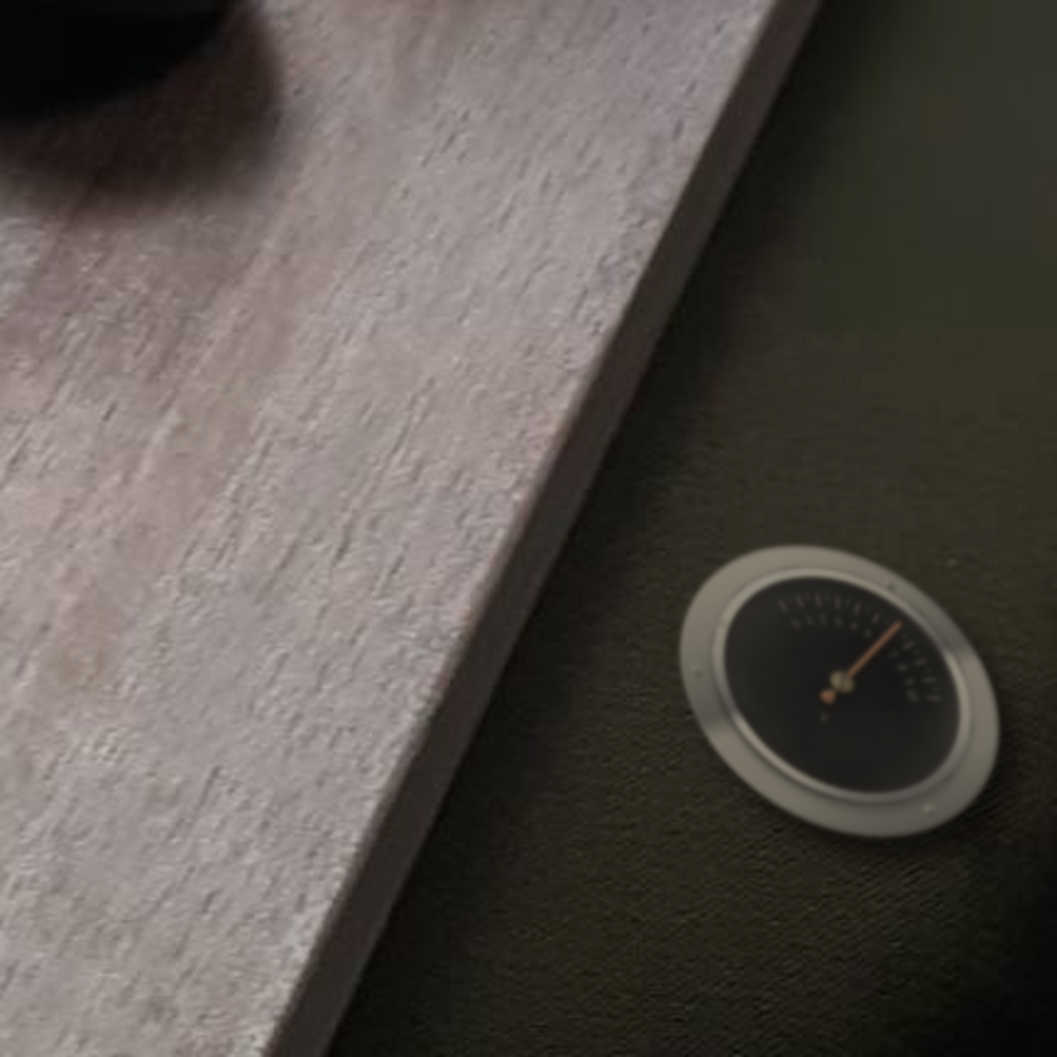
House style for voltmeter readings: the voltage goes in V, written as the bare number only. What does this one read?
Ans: 6
